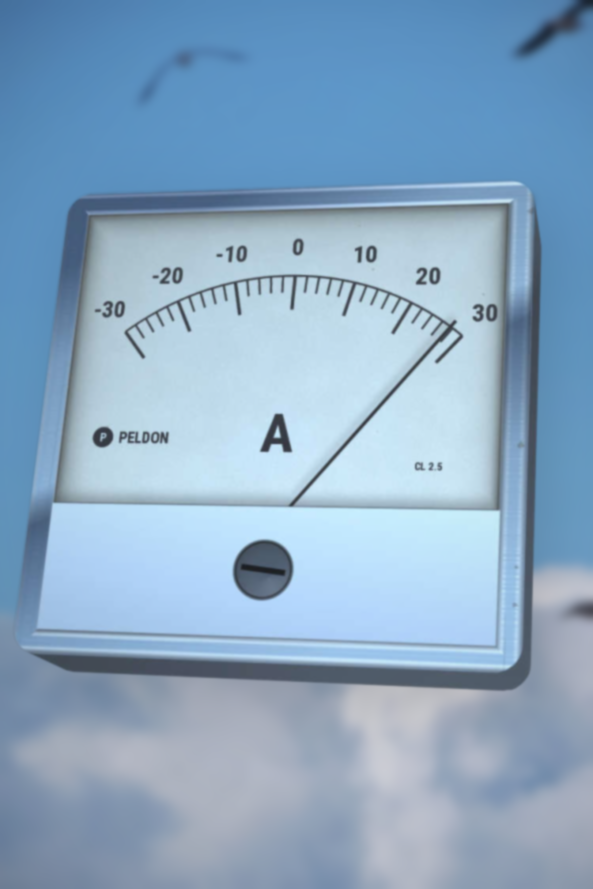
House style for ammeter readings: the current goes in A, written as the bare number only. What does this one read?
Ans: 28
